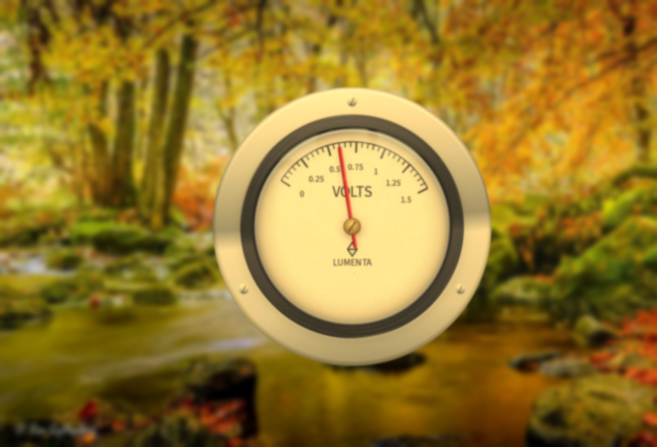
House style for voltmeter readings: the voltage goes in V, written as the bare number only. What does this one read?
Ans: 0.6
